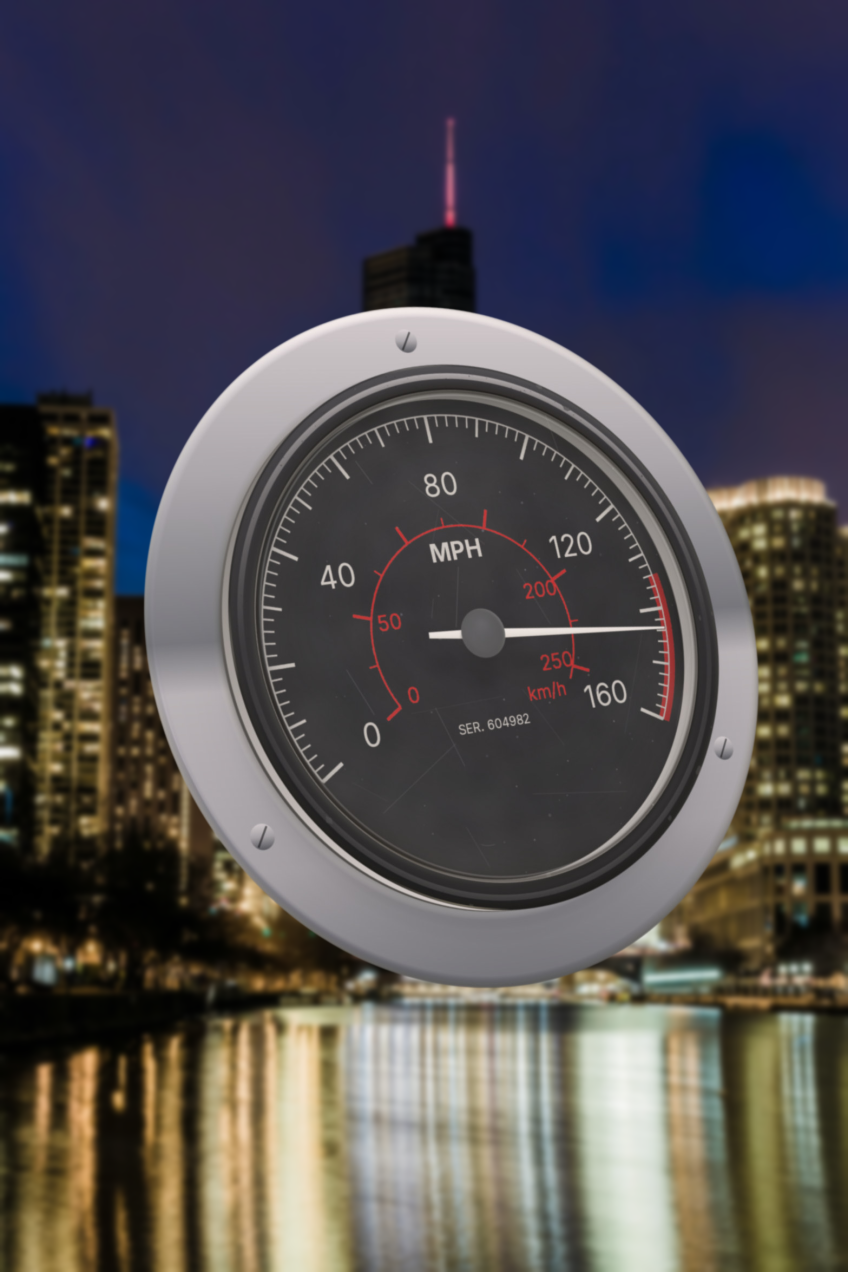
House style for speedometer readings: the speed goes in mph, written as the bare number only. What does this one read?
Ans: 144
